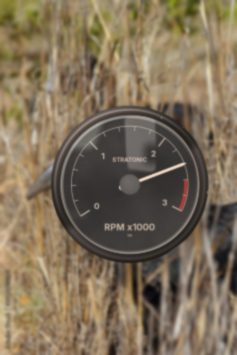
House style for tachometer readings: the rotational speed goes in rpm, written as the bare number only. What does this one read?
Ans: 2400
